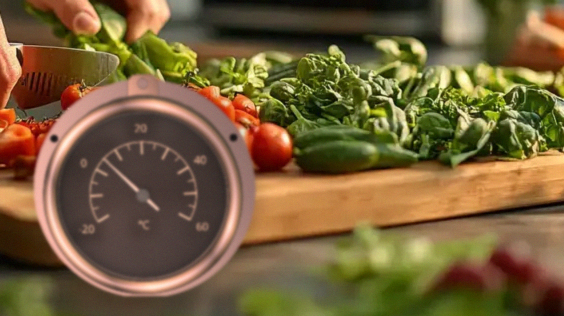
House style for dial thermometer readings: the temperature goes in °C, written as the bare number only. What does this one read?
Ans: 5
